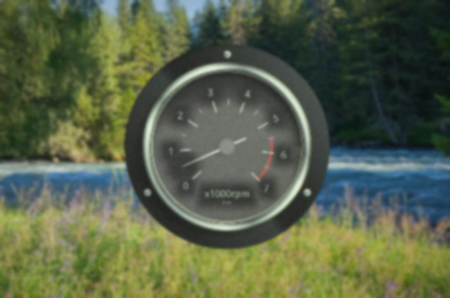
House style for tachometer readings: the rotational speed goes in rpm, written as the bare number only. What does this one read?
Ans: 500
